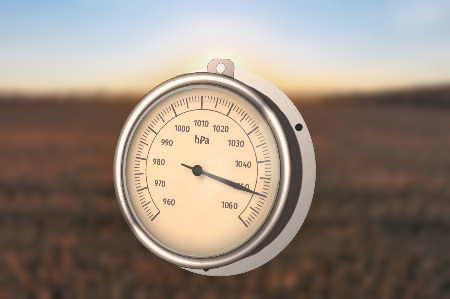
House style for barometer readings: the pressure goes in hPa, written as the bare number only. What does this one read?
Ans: 1050
